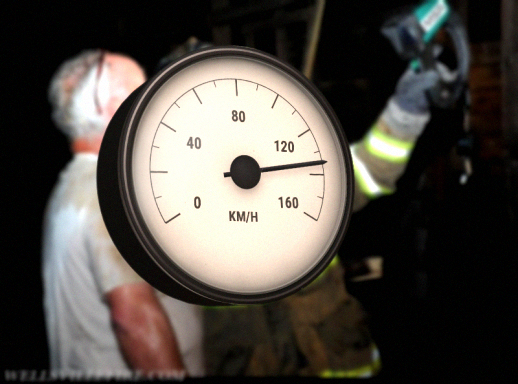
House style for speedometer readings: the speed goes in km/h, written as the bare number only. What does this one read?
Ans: 135
